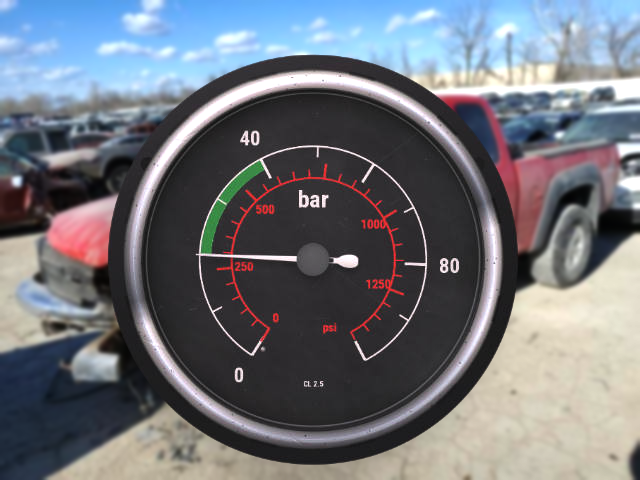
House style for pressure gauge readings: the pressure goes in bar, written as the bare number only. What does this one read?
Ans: 20
